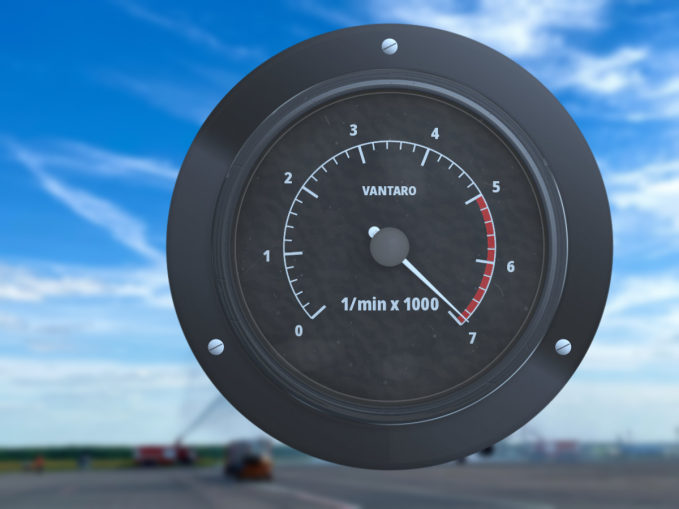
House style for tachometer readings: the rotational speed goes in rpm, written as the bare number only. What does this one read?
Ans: 6900
